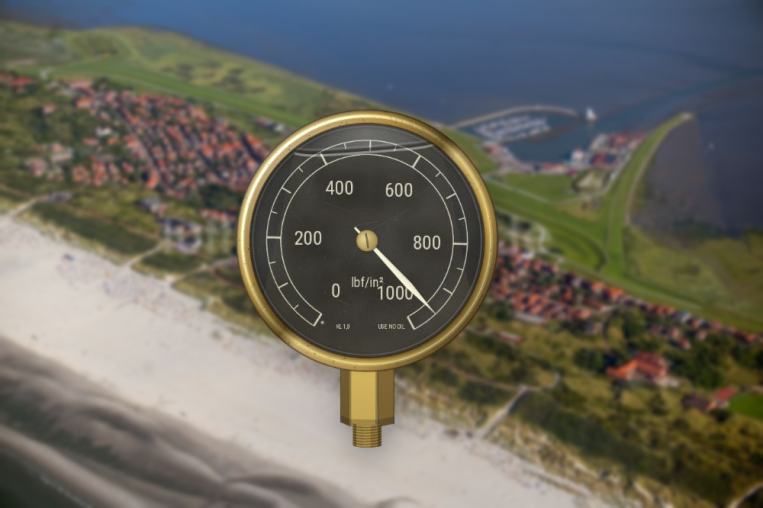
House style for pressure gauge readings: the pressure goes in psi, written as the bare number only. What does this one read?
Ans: 950
